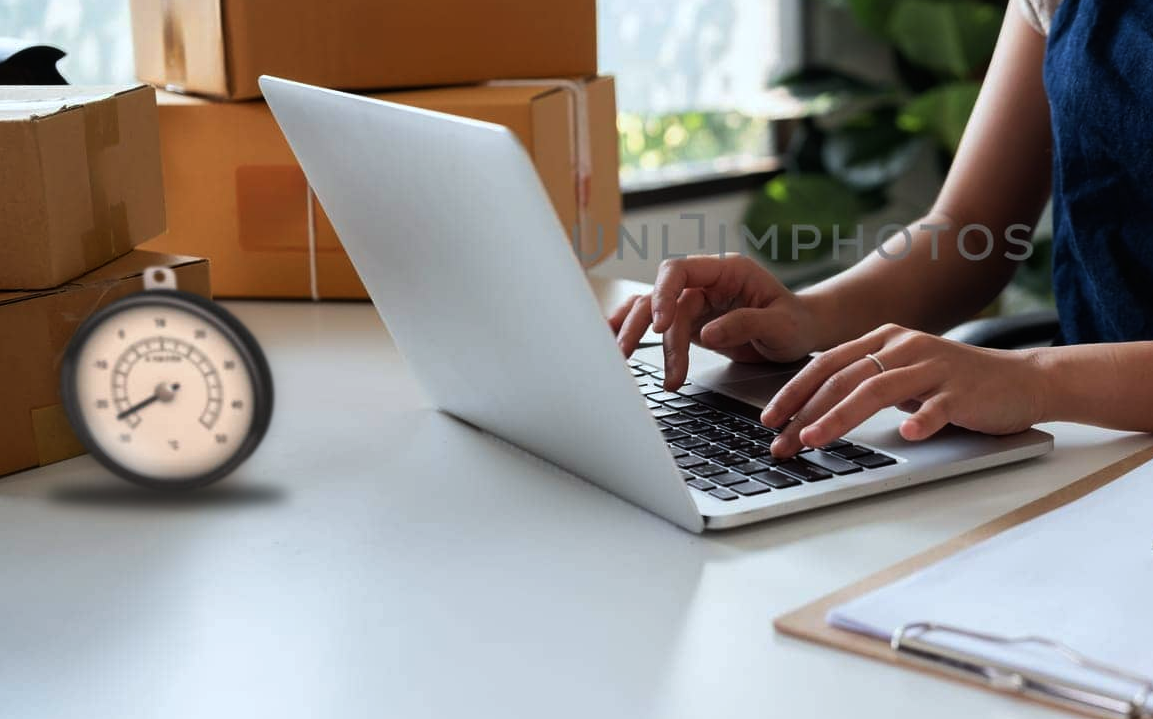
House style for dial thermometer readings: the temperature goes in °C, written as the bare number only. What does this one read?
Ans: -25
